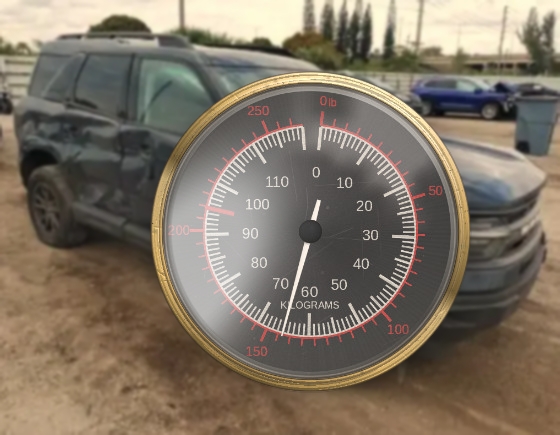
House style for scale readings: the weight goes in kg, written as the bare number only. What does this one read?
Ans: 65
